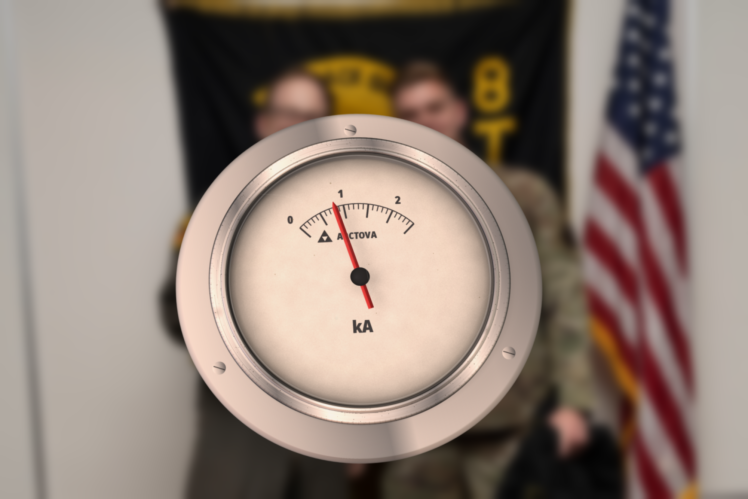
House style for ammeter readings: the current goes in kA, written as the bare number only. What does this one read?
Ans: 0.8
